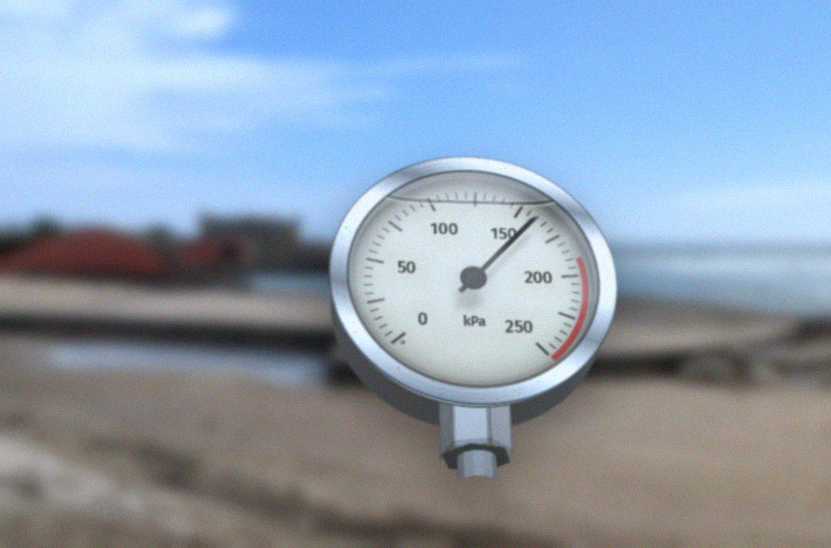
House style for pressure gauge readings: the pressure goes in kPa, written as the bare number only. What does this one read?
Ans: 160
